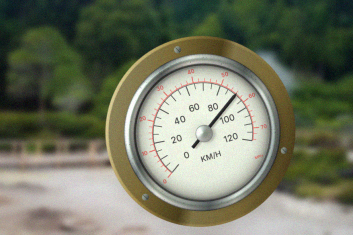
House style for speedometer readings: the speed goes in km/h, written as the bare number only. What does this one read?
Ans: 90
